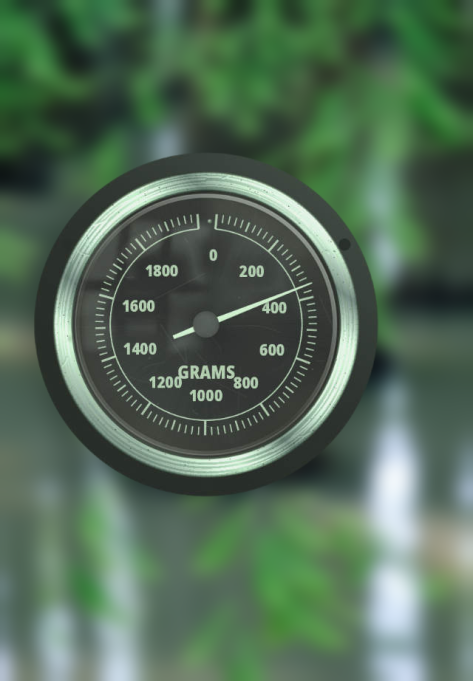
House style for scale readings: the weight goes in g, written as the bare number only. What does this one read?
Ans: 360
